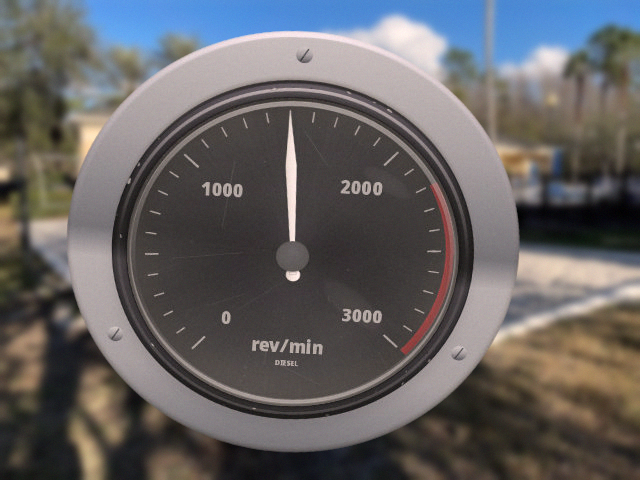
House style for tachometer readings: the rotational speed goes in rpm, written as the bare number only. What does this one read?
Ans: 1500
